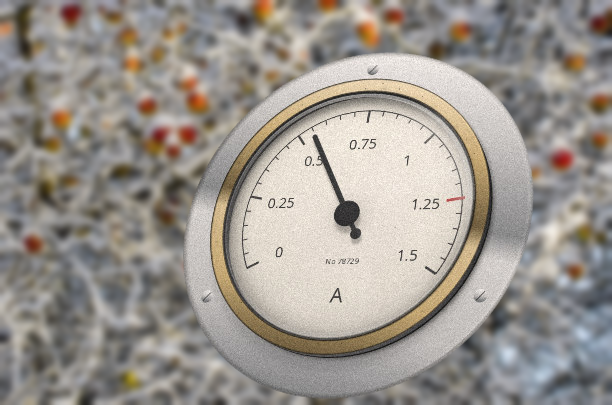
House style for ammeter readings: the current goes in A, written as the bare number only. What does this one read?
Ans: 0.55
